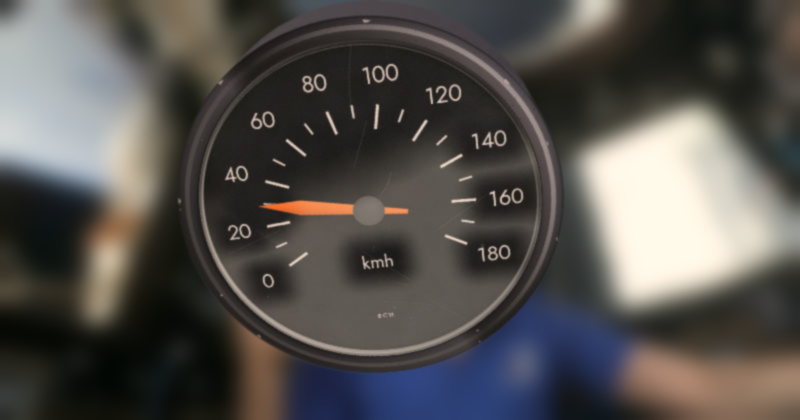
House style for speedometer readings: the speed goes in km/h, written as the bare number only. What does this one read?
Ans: 30
